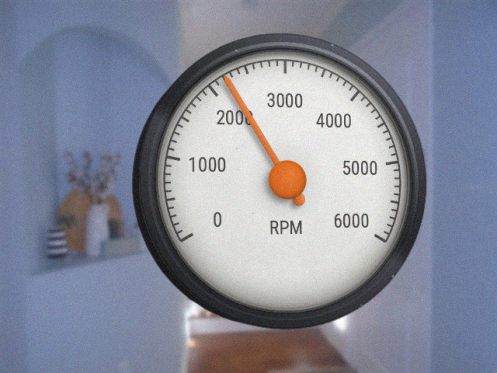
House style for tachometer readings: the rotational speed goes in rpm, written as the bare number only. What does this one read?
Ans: 2200
